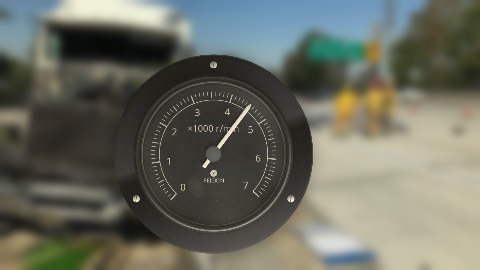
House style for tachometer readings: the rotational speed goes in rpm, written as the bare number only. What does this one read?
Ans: 4500
